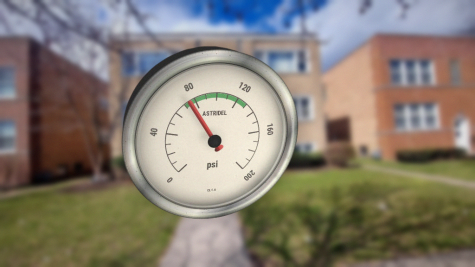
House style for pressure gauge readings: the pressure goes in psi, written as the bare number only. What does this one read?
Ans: 75
